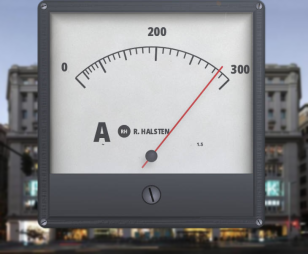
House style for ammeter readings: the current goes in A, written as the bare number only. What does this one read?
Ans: 285
